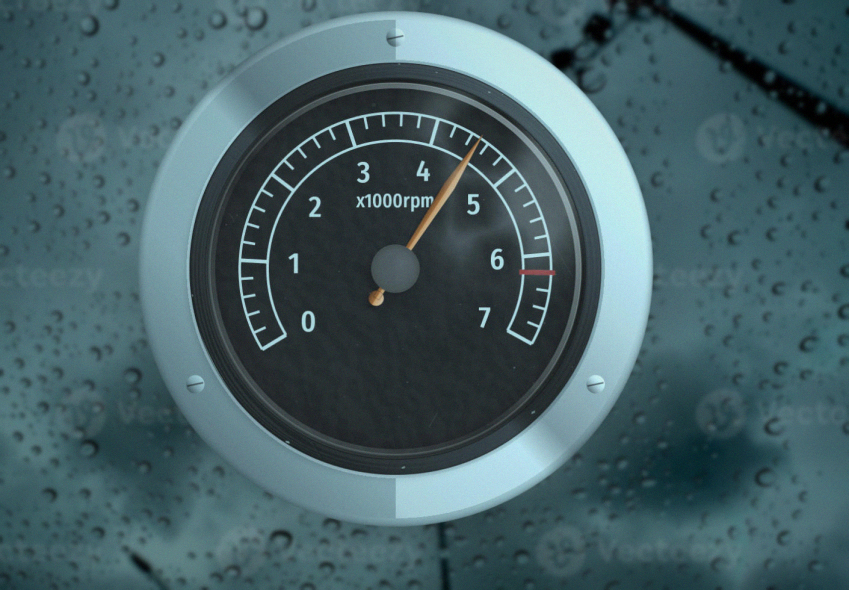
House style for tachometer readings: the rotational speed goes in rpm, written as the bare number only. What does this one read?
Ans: 4500
